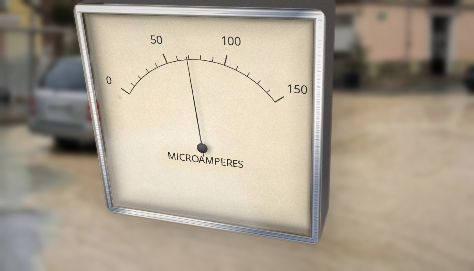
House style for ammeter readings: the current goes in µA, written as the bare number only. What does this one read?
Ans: 70
